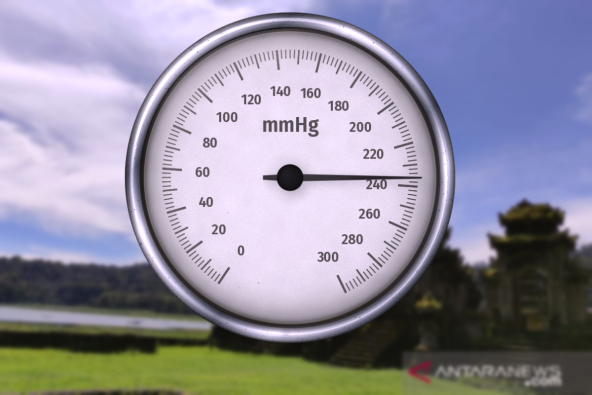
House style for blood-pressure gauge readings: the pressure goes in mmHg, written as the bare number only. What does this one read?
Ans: 236
